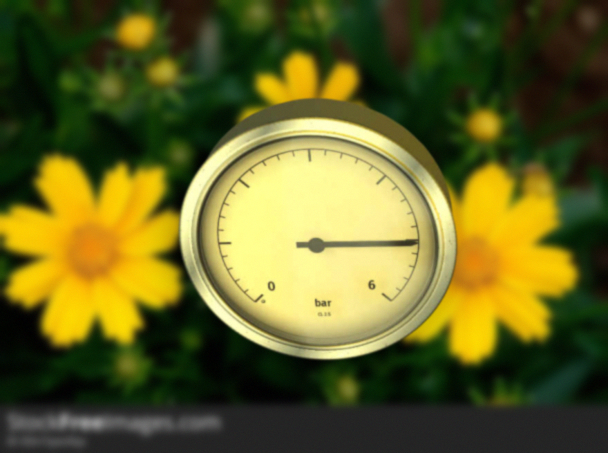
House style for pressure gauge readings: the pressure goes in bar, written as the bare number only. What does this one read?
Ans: 5
